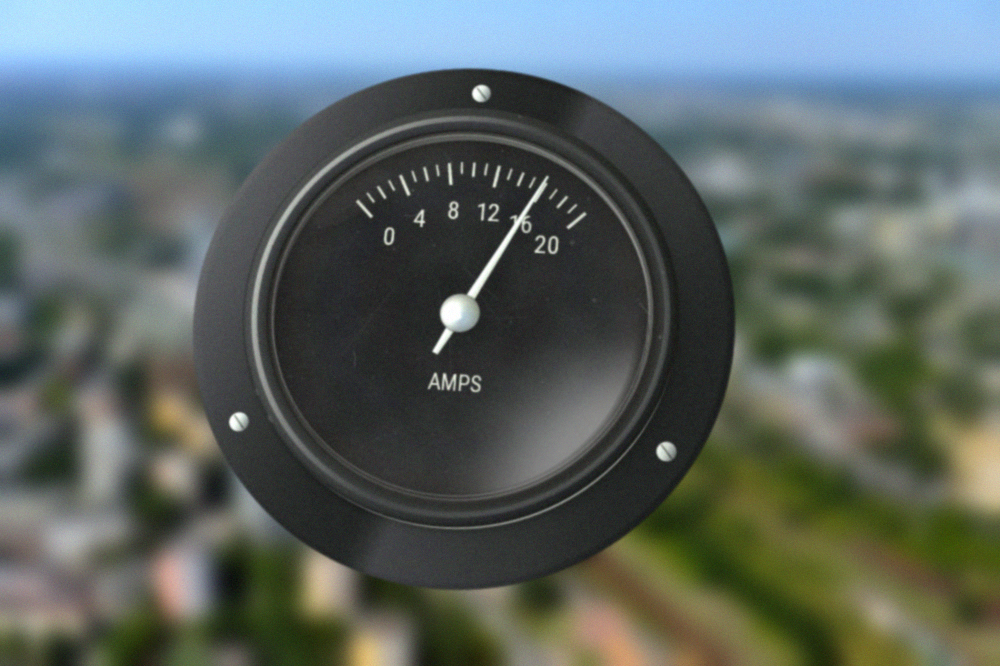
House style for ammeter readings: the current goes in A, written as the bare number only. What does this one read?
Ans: 16
